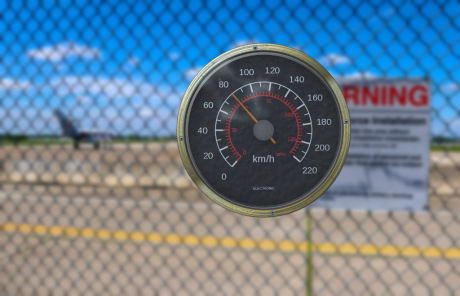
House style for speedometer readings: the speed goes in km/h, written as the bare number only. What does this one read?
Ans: 80
